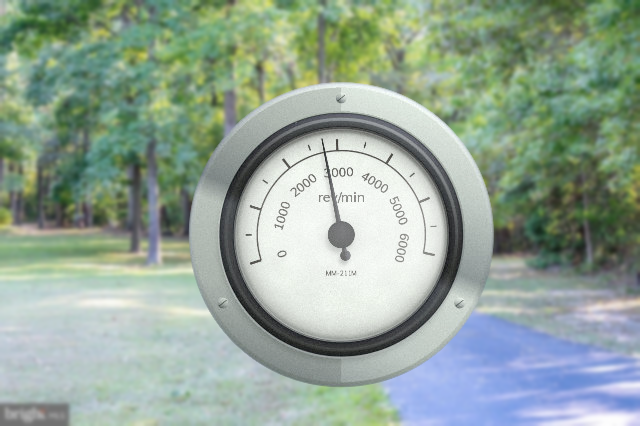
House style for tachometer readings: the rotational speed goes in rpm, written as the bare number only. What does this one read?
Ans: 2750
